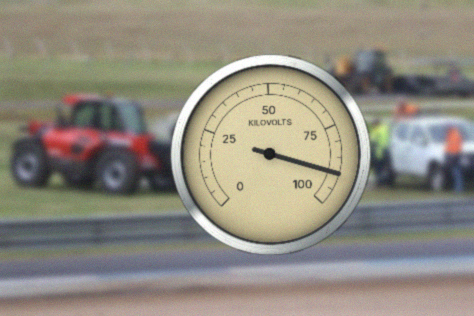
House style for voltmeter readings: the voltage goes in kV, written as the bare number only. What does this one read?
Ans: 90
